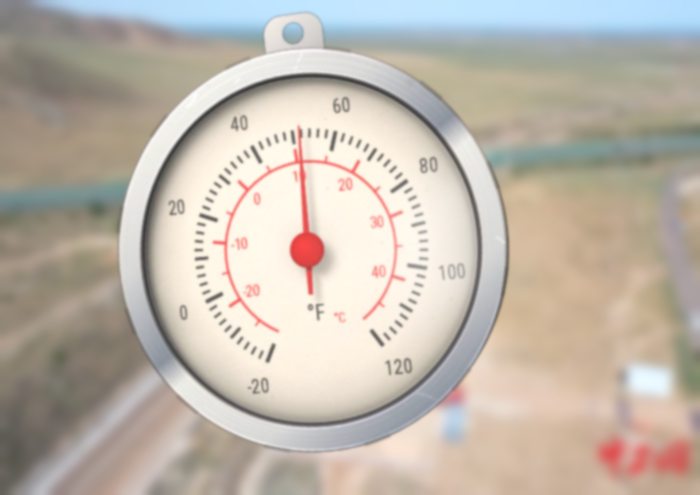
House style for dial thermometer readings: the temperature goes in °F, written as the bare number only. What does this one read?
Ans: 52
